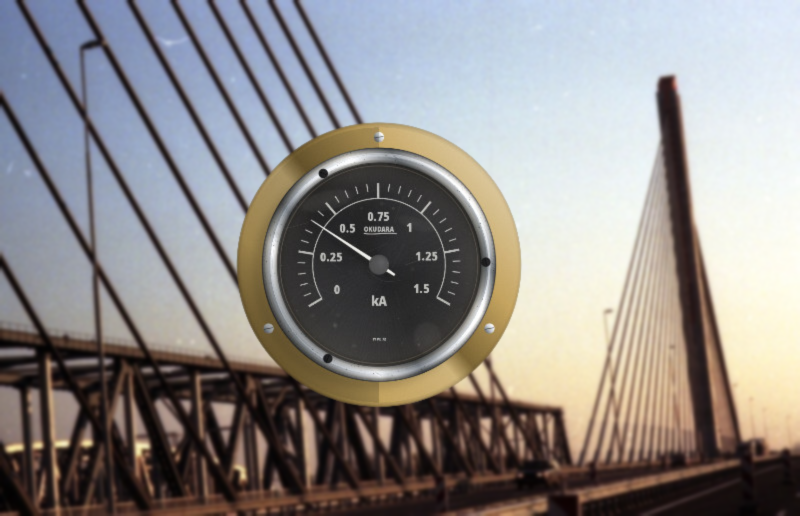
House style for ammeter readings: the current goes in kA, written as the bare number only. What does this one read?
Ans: 0.4
